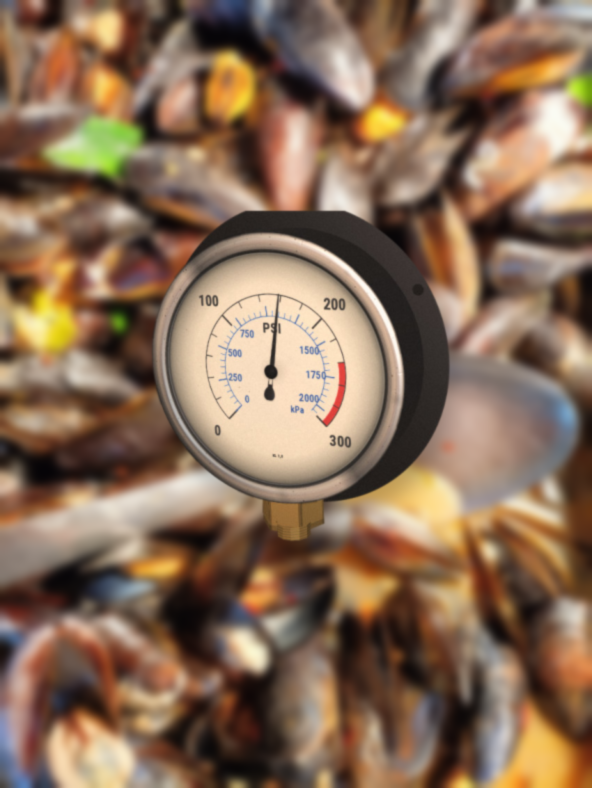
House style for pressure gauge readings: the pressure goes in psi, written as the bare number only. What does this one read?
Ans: 160
